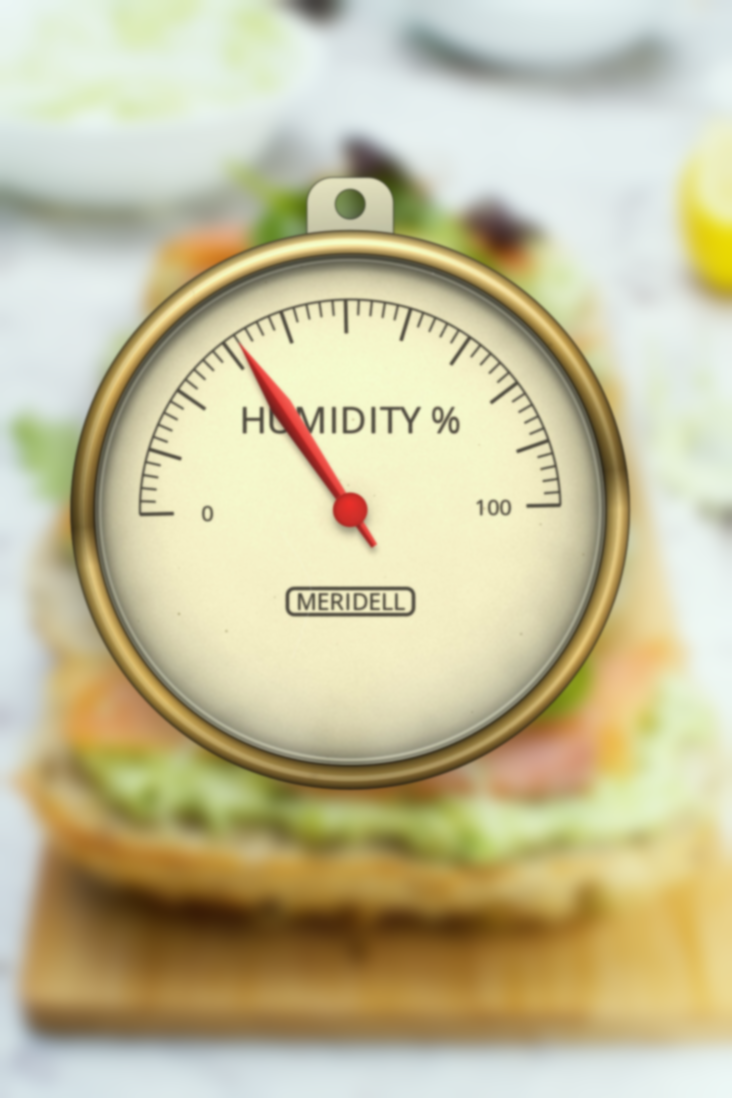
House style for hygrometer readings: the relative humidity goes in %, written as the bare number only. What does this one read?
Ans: 32
